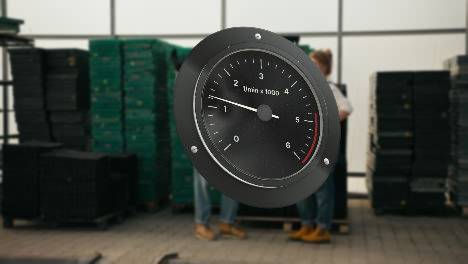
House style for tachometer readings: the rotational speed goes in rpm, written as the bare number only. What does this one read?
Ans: 1200
